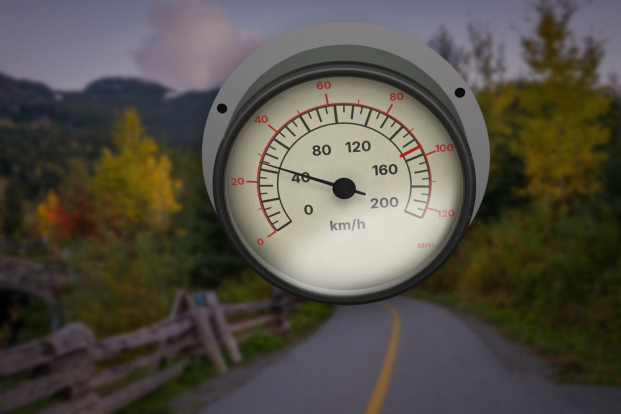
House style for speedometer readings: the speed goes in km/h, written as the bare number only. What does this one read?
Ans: 45
